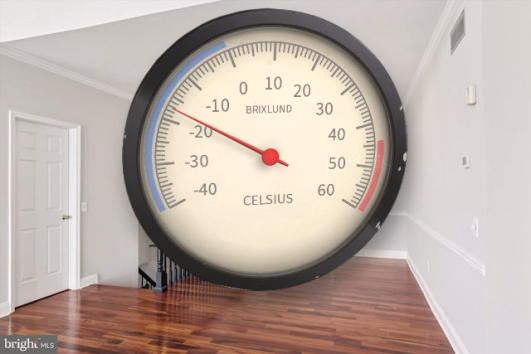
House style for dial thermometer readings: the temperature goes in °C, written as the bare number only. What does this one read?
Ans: -17
